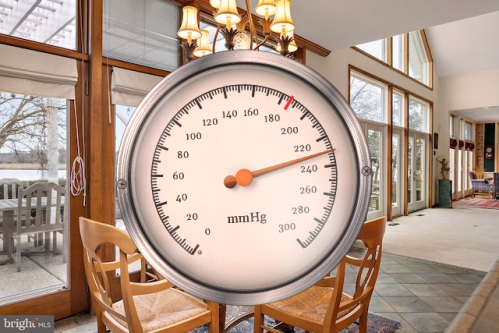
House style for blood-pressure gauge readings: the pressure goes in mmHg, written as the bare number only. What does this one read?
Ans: 230
